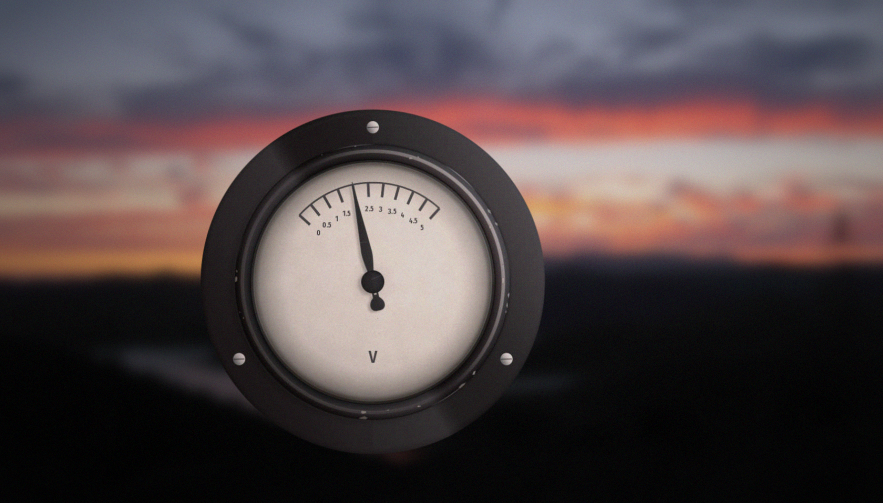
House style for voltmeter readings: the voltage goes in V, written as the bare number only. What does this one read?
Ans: 2
